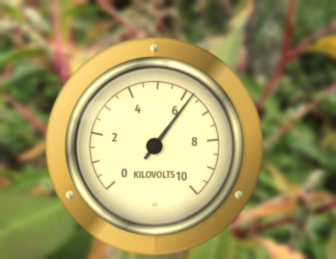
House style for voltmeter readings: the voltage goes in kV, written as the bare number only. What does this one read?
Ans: 6.25
